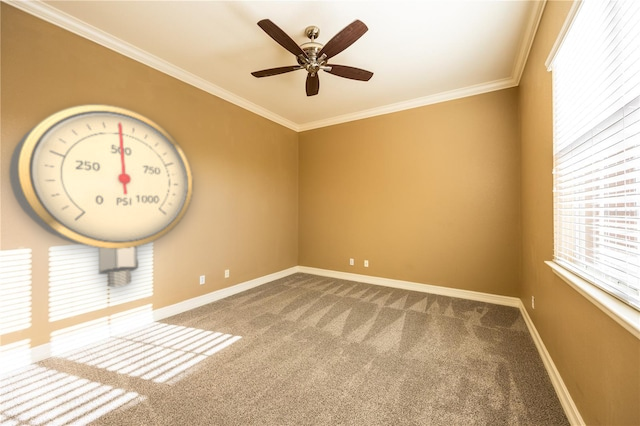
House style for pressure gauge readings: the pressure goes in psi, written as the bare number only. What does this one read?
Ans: 500
